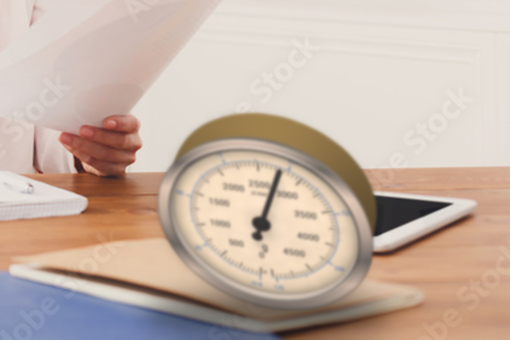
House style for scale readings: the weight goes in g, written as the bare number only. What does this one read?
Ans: 2750
